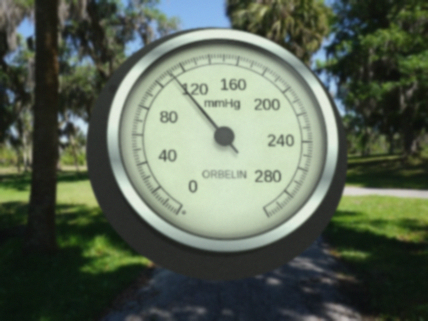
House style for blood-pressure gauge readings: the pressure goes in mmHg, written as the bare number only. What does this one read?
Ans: 110
